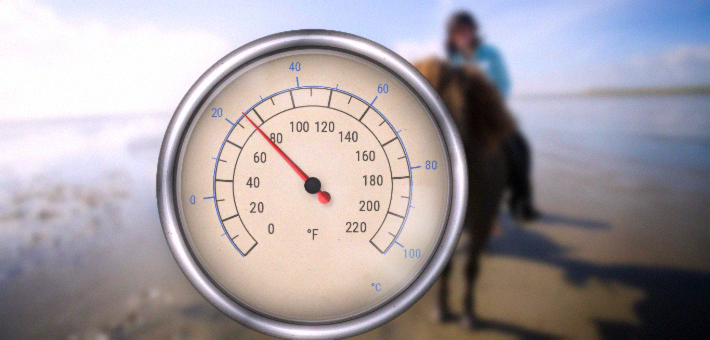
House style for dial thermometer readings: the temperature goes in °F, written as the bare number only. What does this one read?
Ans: 75
